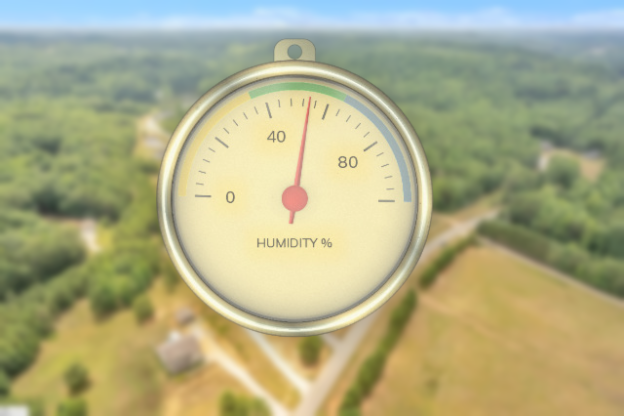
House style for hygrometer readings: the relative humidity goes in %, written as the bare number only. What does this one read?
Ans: 54
